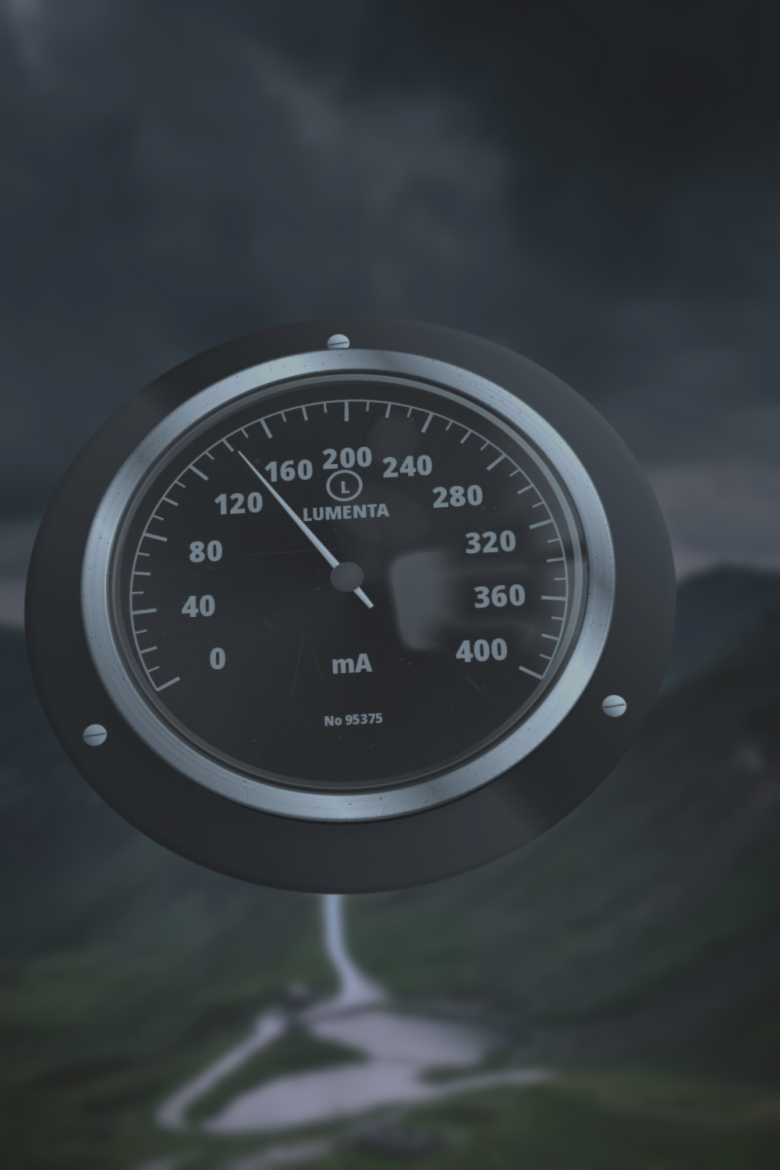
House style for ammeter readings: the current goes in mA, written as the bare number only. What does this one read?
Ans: 140
